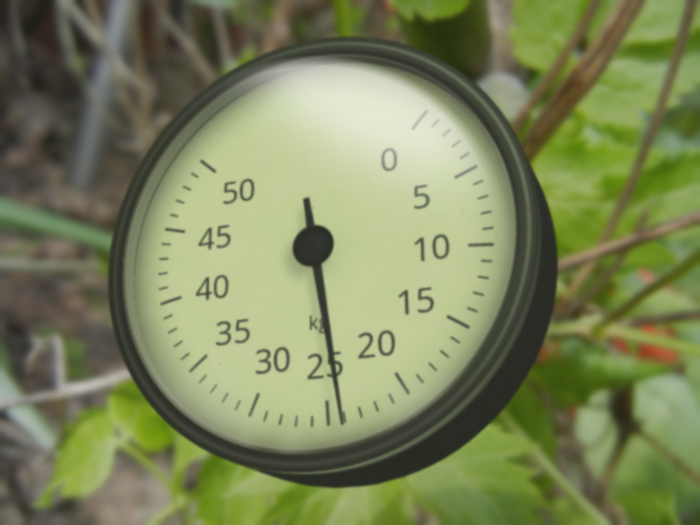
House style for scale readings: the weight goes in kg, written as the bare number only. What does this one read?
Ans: 24
